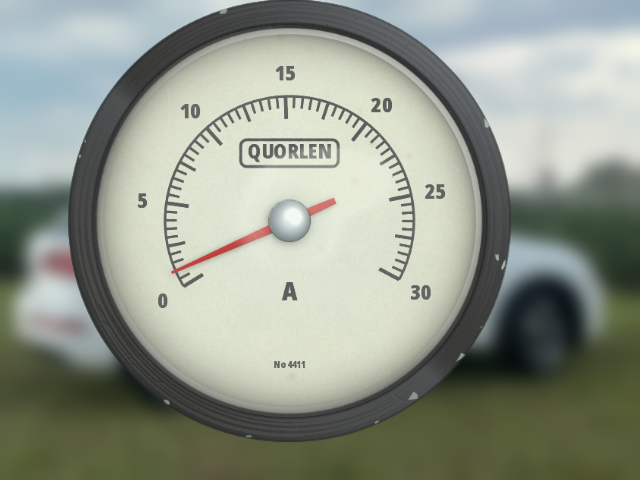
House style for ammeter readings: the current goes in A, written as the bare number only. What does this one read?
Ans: 1
